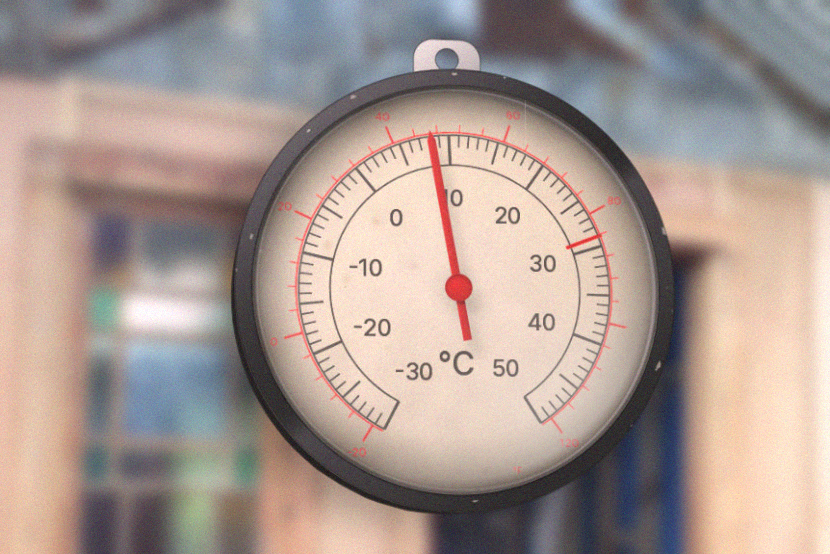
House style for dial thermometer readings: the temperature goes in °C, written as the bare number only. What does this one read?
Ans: 8
